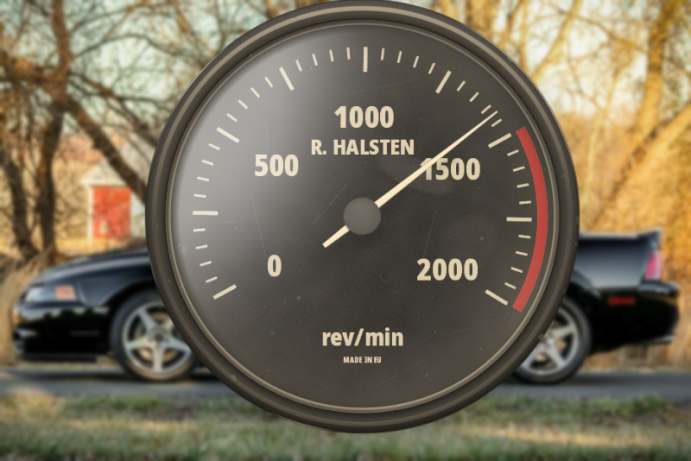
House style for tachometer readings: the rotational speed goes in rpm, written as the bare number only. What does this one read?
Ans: 1425
